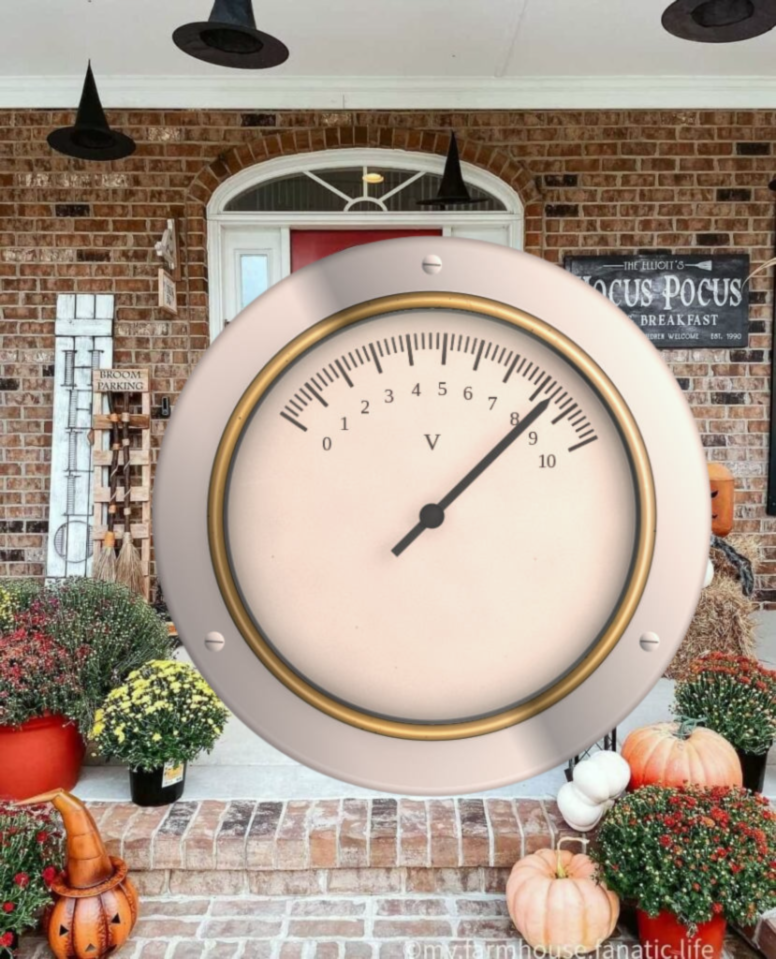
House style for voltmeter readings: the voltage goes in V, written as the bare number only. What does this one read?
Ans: 8.4
